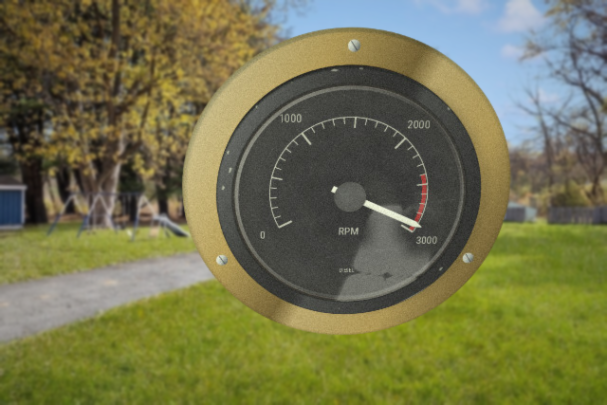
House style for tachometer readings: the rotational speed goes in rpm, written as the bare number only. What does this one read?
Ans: 2900
